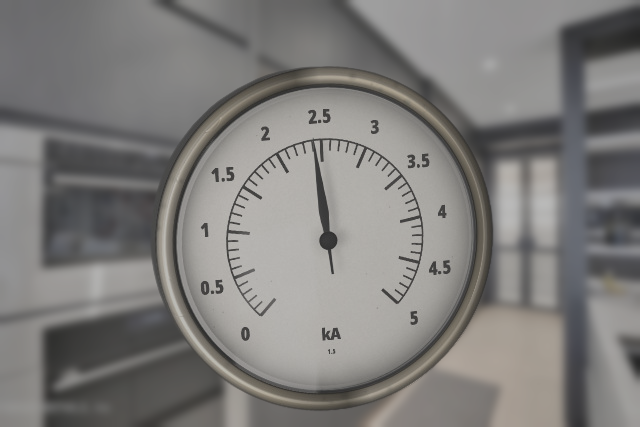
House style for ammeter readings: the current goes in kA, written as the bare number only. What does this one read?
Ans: 2.4
